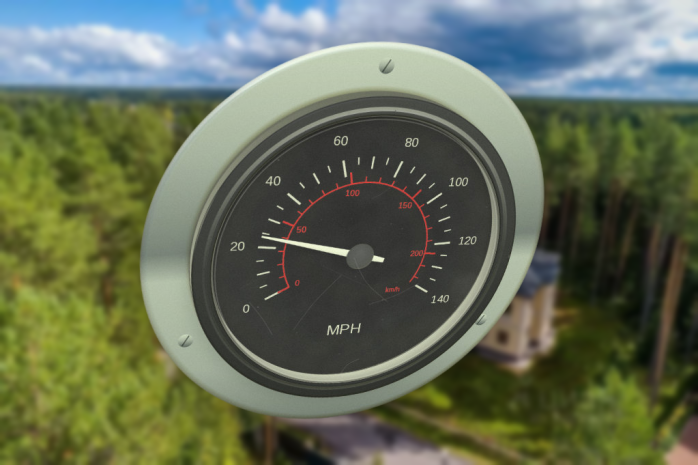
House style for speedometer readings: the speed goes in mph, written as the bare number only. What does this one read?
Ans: 25
